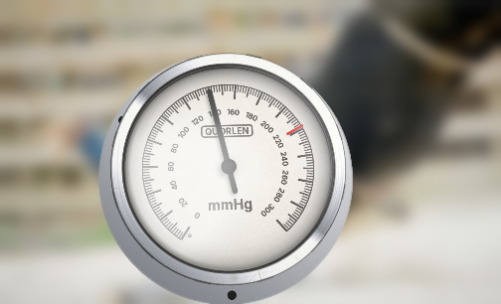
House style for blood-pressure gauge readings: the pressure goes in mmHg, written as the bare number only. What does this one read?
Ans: 140
